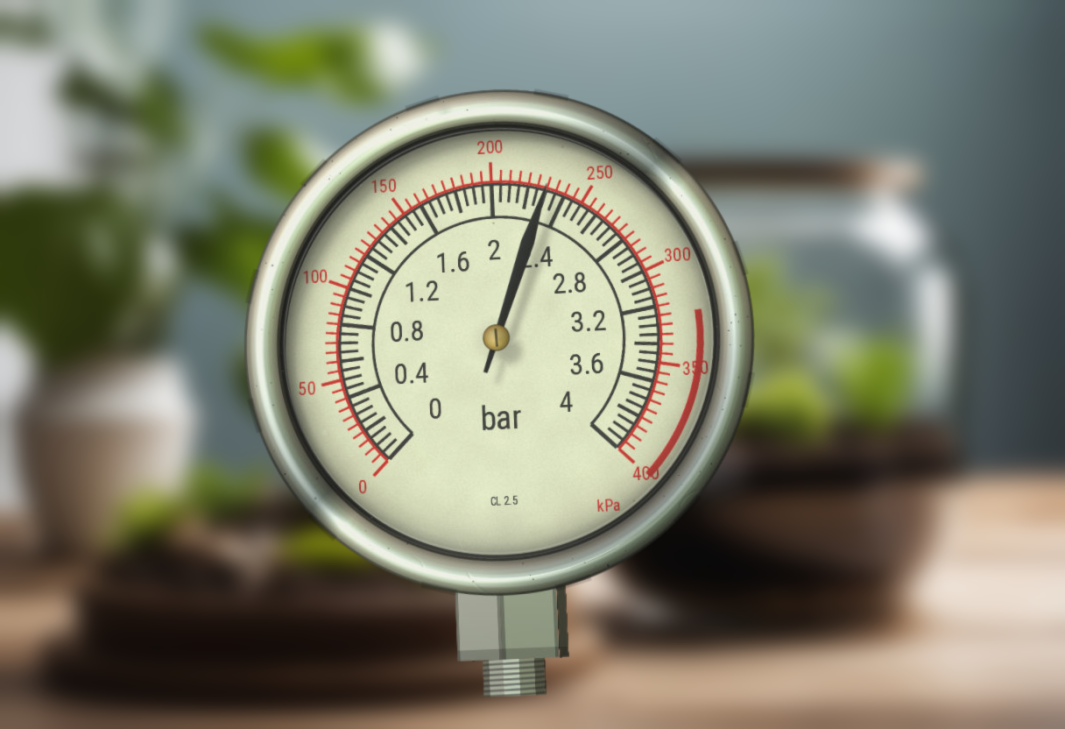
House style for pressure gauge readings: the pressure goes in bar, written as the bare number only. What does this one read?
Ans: 2.3
